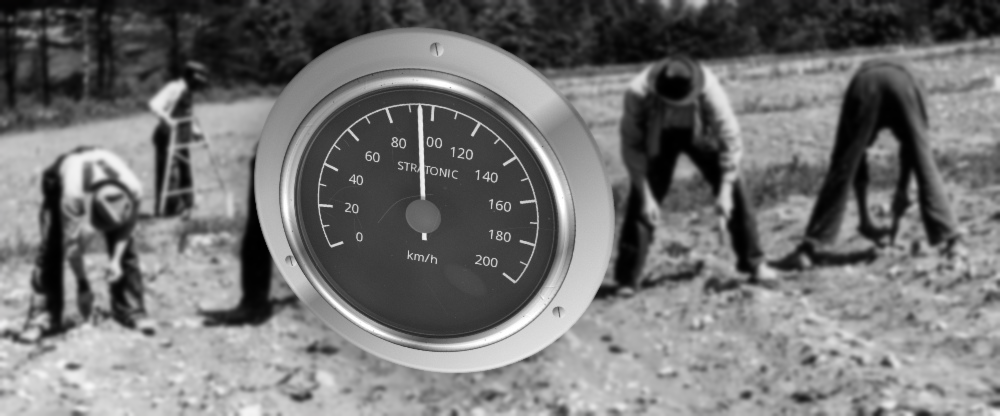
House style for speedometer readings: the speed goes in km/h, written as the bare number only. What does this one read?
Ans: 95
